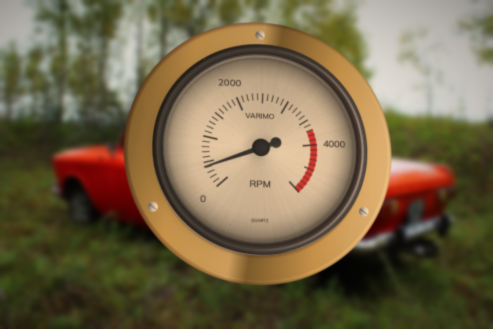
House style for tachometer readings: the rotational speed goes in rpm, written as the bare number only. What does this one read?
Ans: 400
